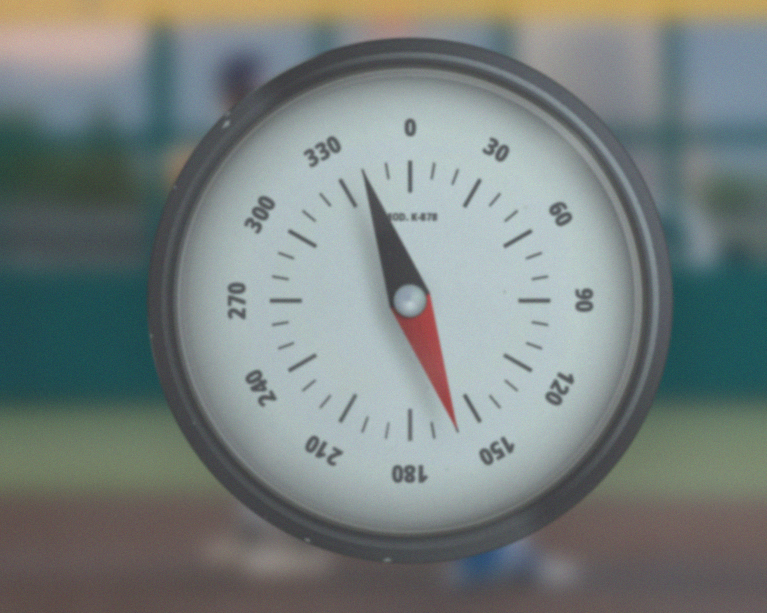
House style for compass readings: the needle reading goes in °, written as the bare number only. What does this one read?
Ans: 160
